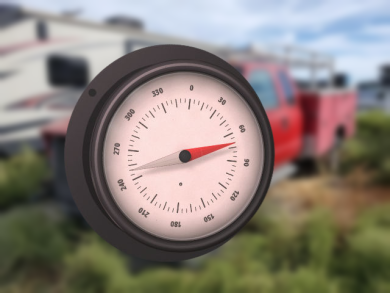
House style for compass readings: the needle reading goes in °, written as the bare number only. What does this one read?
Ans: 70
